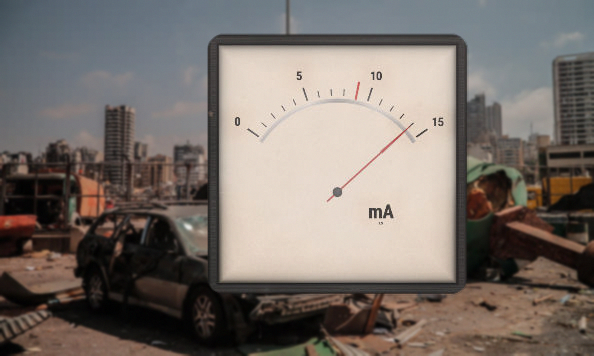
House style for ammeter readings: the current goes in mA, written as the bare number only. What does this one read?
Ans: 14
